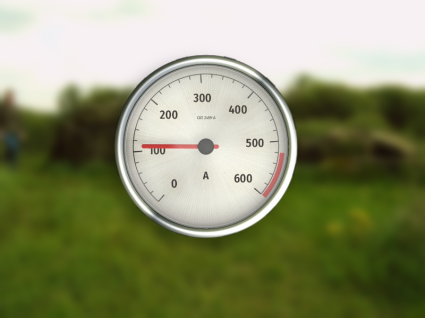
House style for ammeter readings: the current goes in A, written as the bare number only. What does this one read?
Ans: 110
